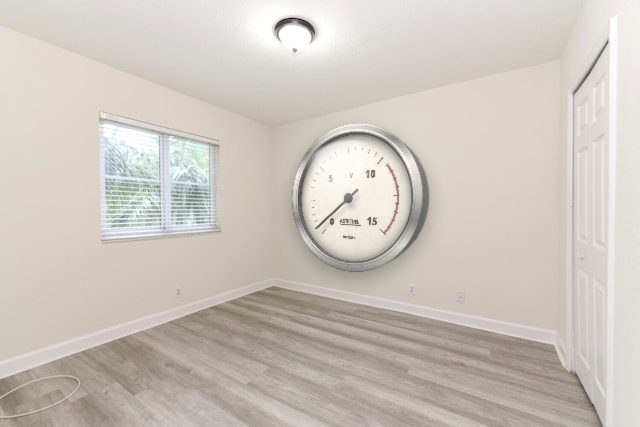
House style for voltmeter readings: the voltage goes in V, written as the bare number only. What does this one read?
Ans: 0.5
